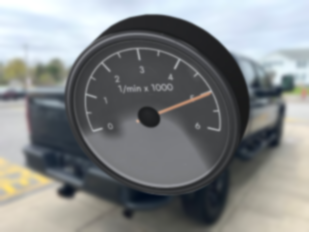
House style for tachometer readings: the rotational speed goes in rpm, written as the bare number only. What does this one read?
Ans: 5000
